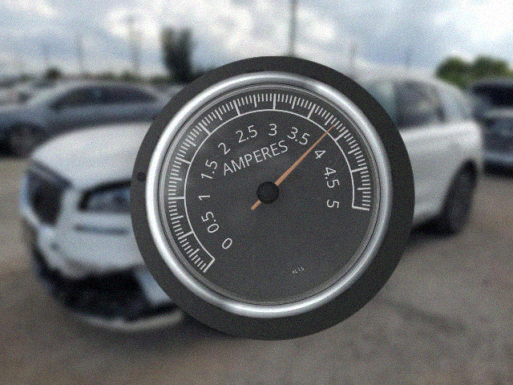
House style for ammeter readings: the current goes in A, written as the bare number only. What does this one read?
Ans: 3.85
